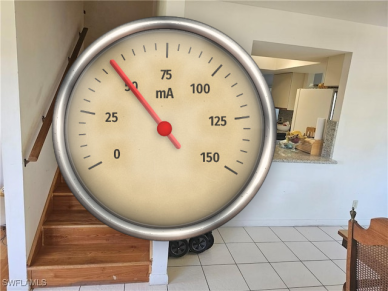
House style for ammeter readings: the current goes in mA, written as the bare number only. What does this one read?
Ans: 50
